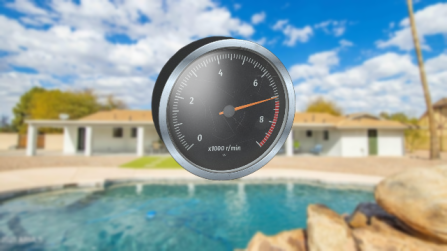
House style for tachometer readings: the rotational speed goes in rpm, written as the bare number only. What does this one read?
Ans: 7000
